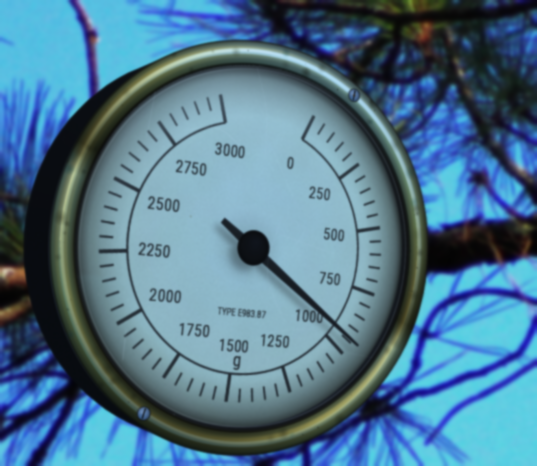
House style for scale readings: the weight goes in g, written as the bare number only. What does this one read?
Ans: 950
